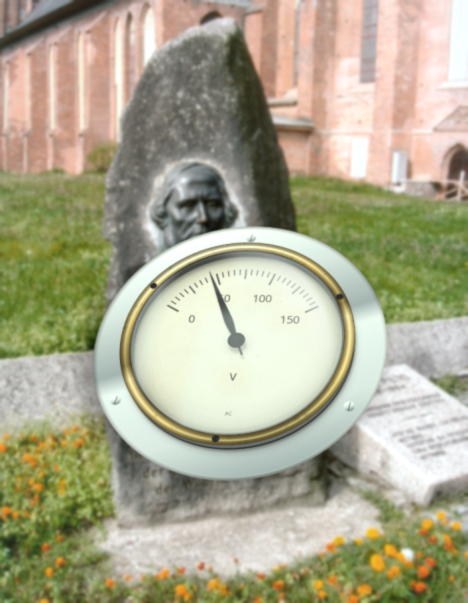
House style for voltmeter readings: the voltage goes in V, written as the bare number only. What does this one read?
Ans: 45
